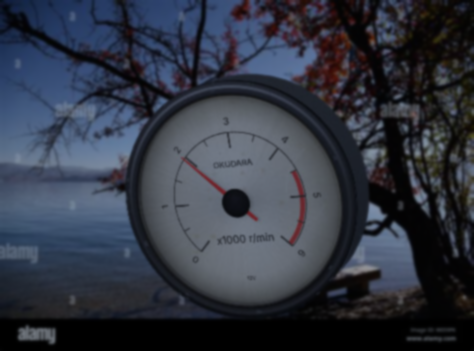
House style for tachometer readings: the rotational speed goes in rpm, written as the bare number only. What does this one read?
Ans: 2000
